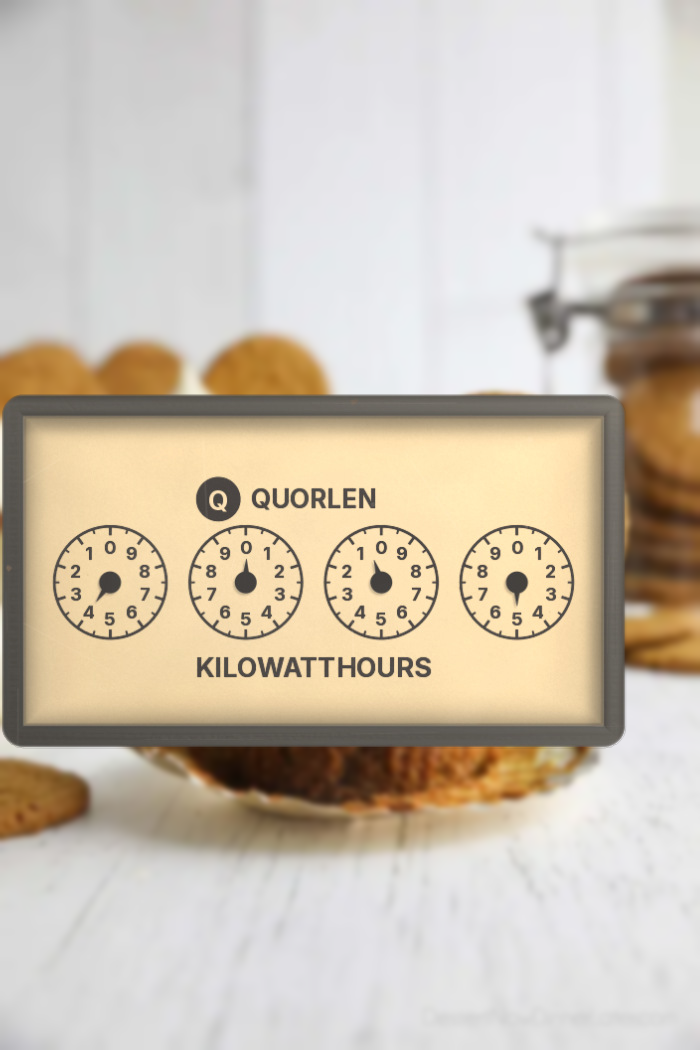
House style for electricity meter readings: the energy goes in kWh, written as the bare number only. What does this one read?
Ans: 4005
